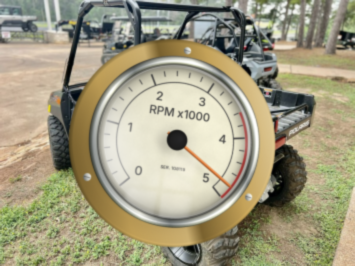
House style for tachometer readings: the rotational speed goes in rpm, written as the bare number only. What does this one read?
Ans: 4800
